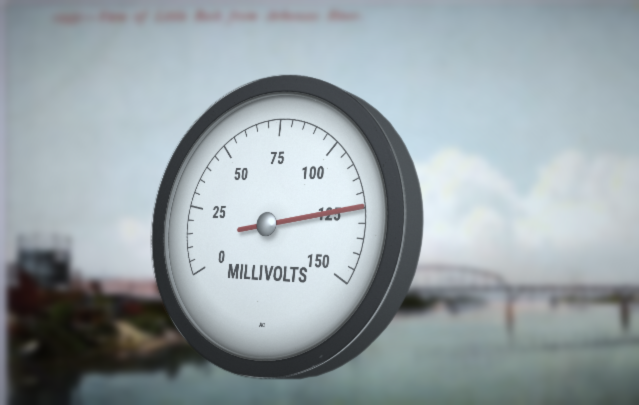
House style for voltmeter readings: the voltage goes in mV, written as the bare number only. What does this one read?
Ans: 125
